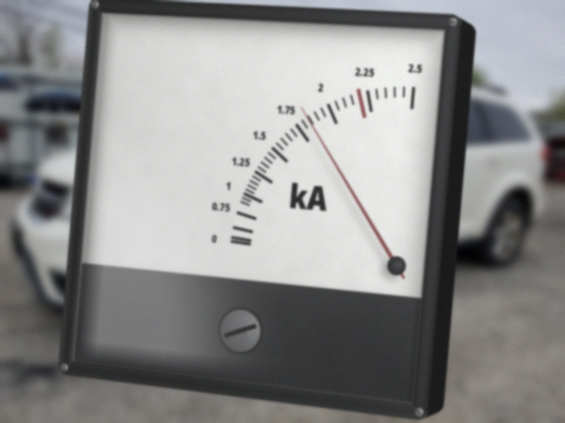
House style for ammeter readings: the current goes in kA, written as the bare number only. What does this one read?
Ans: 1.85
